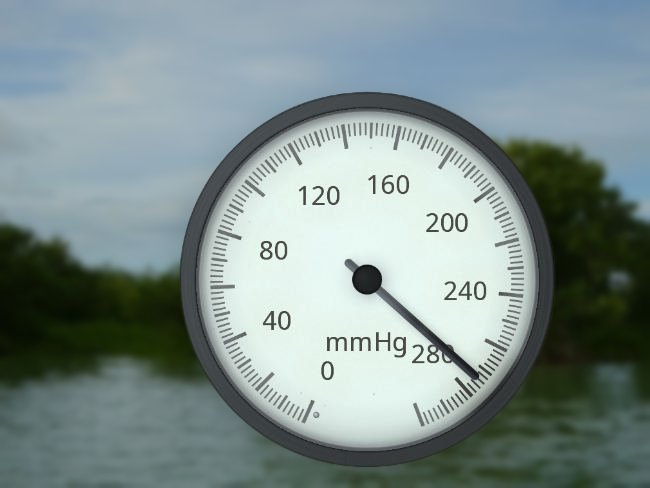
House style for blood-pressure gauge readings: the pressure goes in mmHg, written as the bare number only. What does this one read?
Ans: 274
